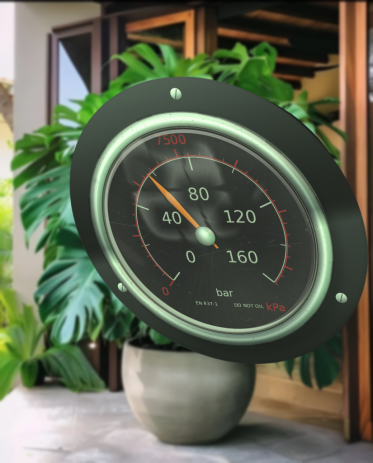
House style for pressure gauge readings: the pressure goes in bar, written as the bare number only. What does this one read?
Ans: 60
